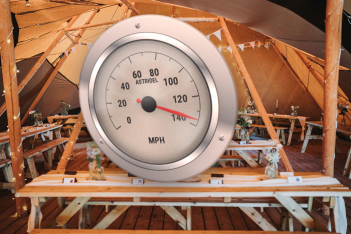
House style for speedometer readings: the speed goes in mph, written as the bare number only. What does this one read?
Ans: 135
